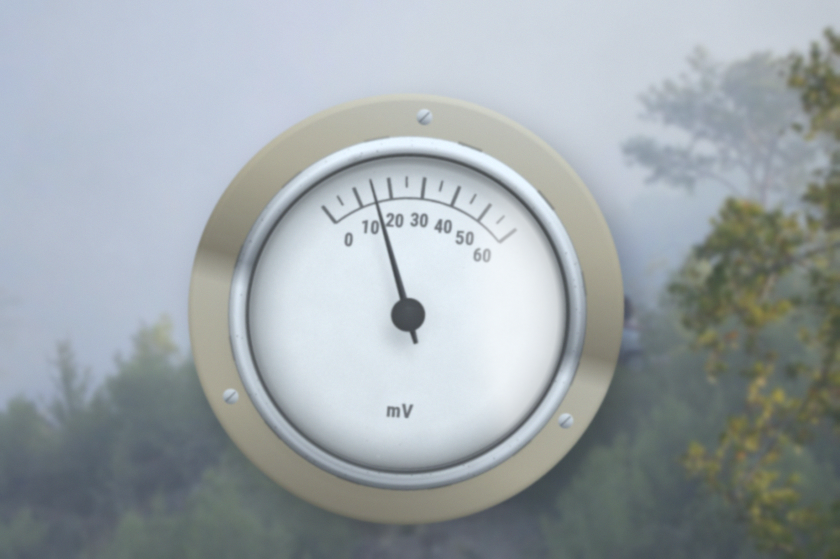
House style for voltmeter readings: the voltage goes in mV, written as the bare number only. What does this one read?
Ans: 15
